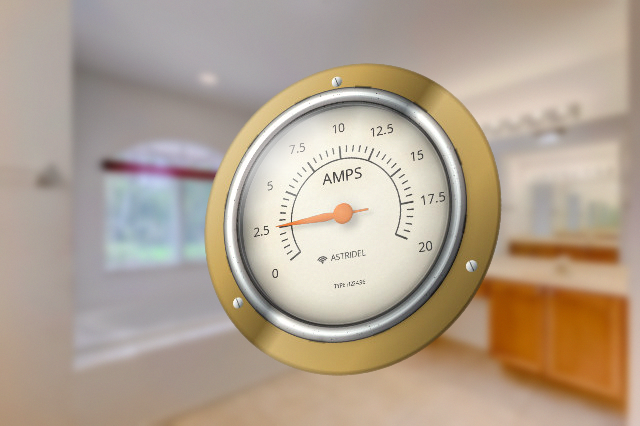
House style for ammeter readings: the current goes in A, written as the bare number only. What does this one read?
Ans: 2.5
